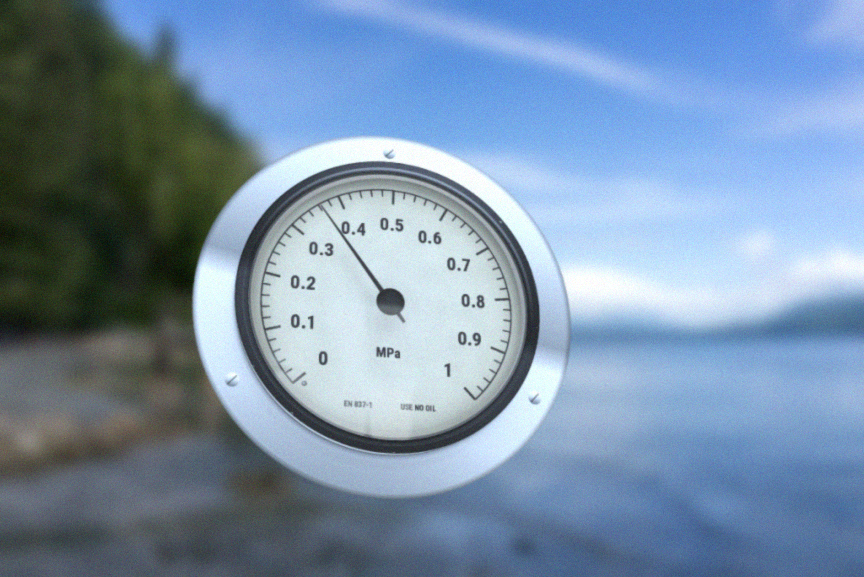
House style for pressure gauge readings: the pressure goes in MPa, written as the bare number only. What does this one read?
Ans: 0.36
